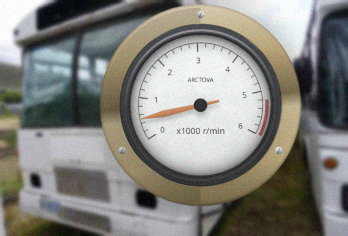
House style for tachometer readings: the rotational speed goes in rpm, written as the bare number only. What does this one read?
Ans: 500
